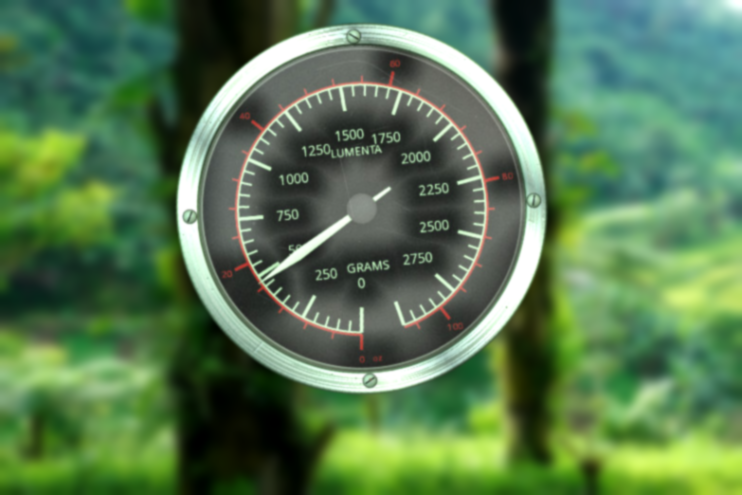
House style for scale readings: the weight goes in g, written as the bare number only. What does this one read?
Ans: 475
